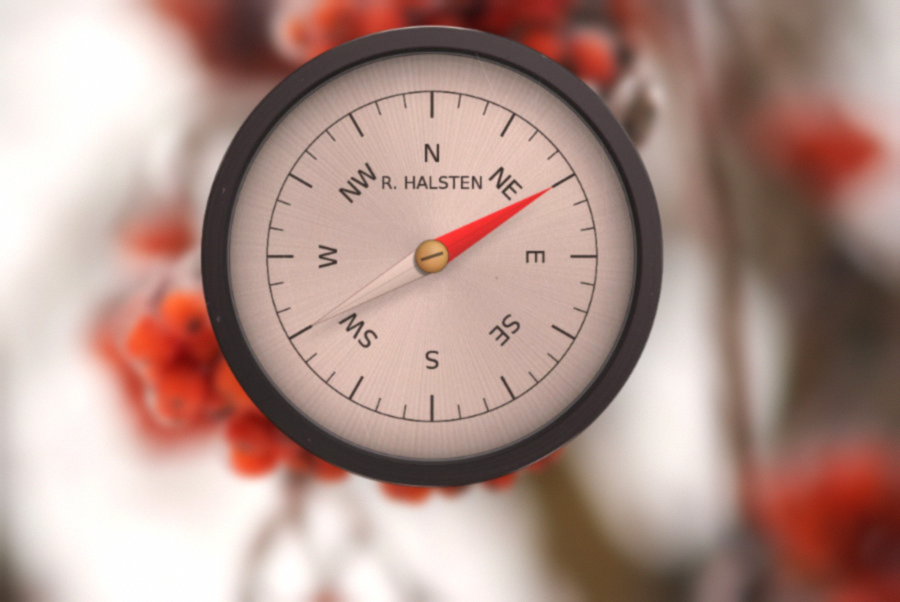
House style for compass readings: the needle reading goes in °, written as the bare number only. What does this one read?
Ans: 60
